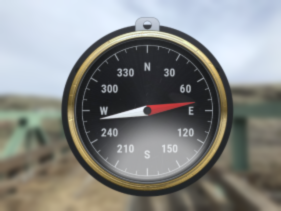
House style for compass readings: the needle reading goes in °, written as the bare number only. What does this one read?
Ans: 80
